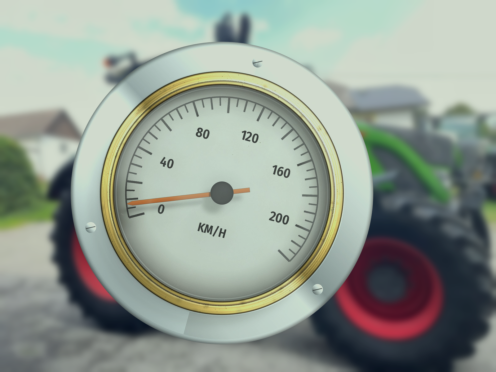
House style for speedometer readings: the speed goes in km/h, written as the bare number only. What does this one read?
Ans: 7.5
